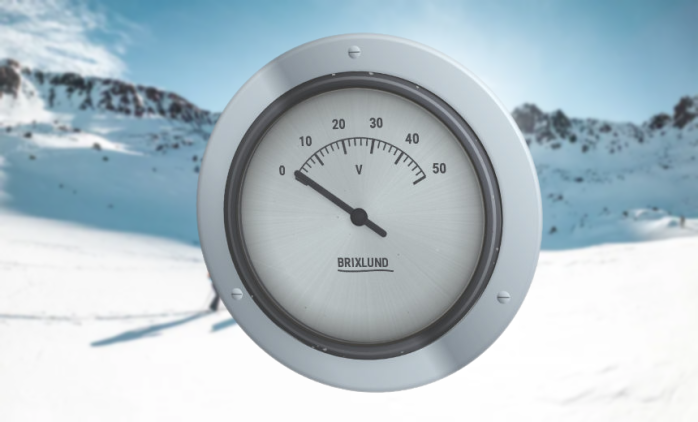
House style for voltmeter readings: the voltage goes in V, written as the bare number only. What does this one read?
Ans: 2
